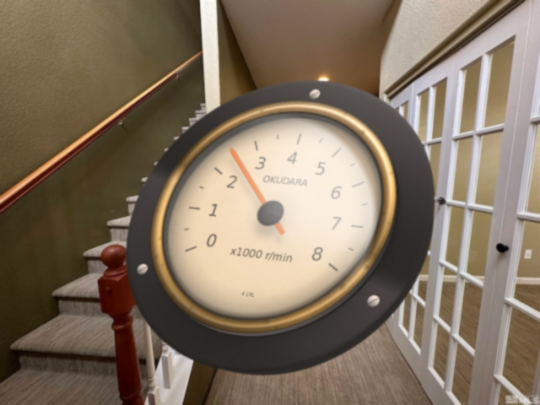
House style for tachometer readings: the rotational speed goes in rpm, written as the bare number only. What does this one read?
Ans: 2500
